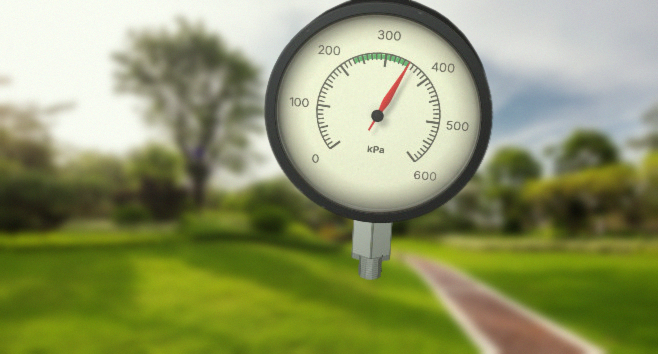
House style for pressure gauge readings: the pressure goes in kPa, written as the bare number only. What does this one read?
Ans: 350
